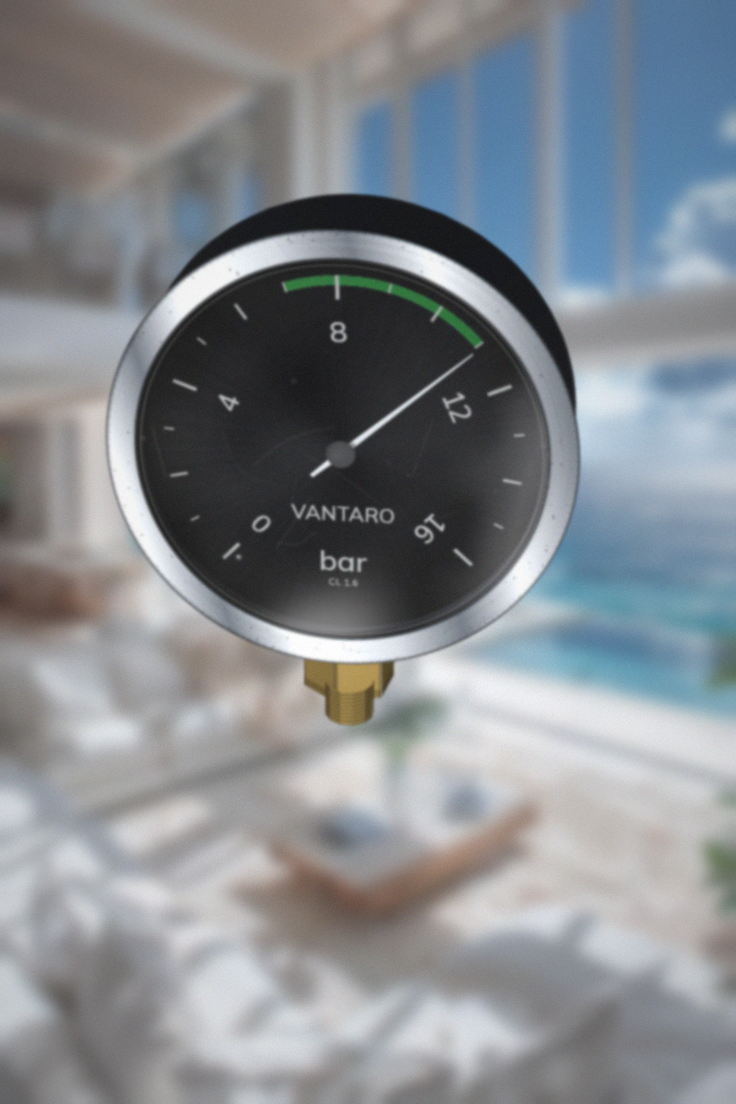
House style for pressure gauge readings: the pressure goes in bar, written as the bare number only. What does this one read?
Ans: 11
